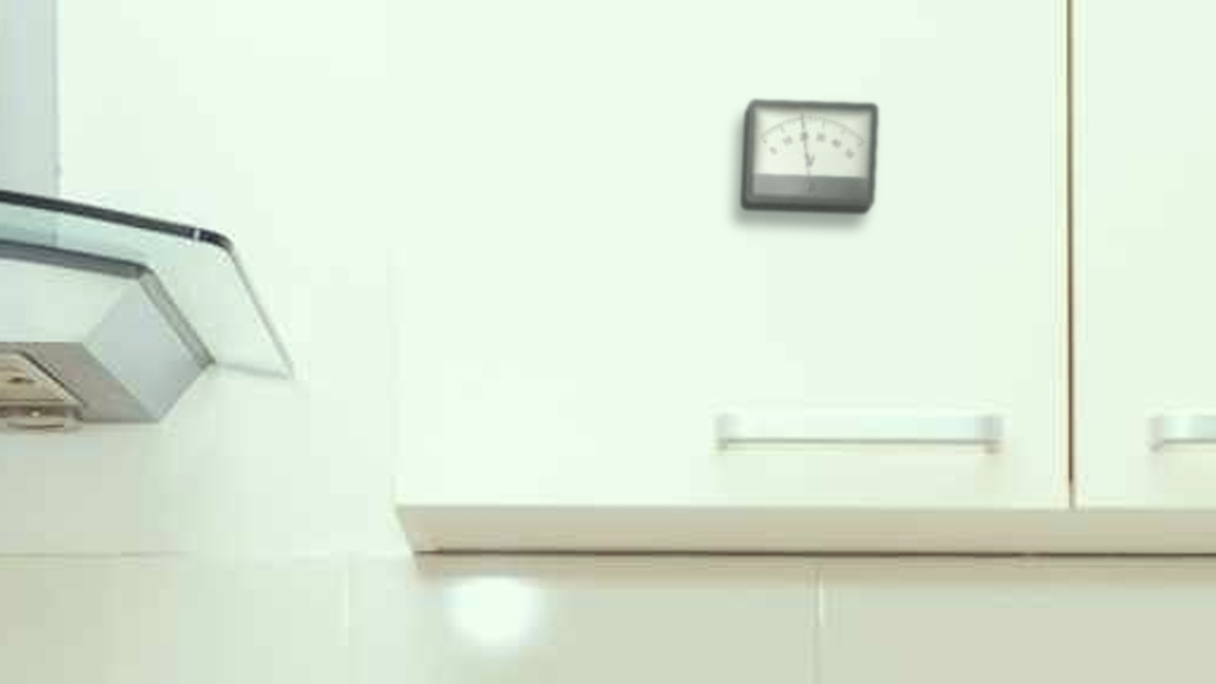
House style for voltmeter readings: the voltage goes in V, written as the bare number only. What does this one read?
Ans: 20
